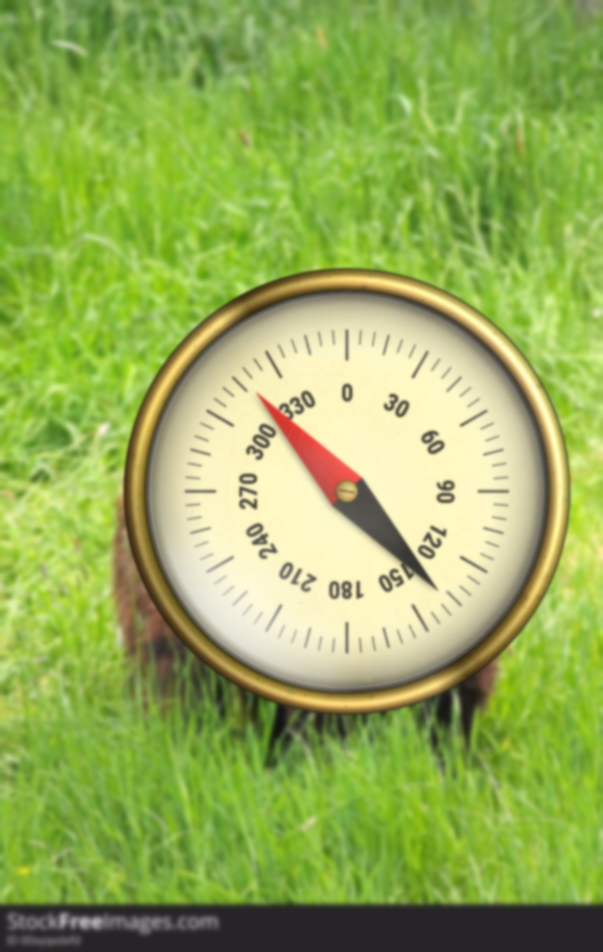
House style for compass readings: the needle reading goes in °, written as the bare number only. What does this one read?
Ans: 317.5
